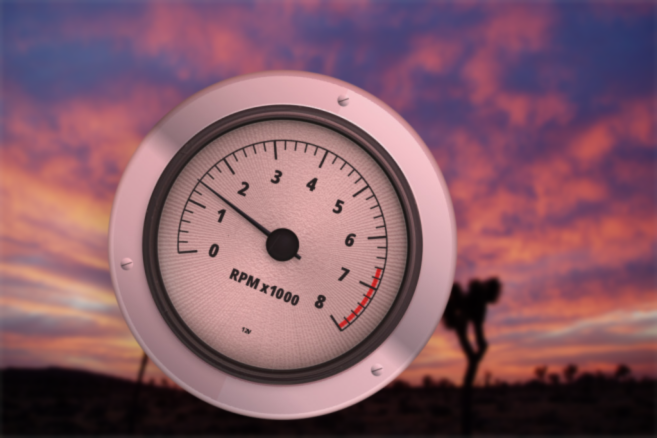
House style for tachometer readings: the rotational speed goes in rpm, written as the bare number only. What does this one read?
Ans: 1400
